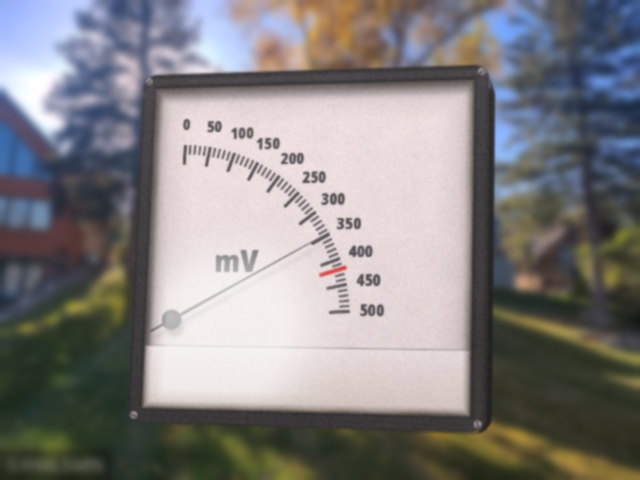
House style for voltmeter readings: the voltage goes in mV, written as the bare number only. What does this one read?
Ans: 350
